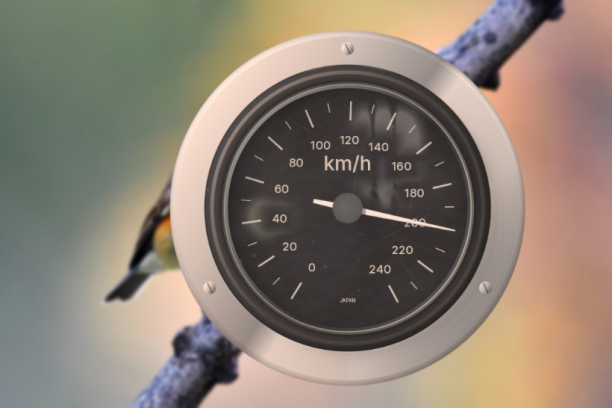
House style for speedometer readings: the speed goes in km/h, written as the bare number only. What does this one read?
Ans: 200
